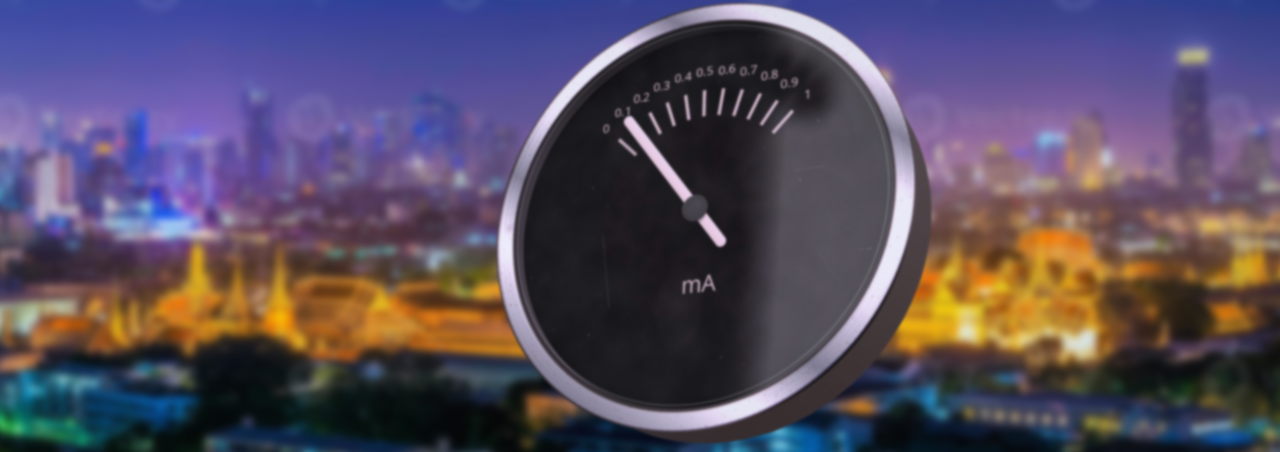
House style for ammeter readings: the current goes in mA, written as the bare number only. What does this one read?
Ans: 0.1
